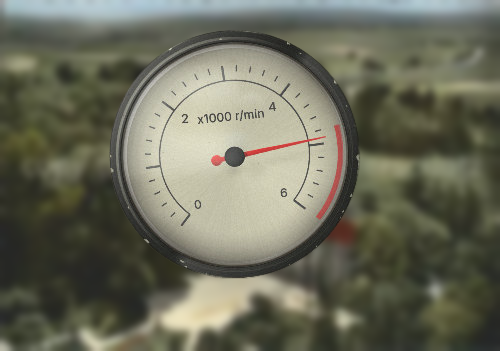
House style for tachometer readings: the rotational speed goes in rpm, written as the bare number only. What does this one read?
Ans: 4900
